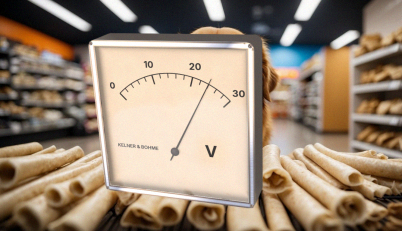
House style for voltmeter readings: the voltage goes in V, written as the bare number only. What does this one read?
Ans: 24
